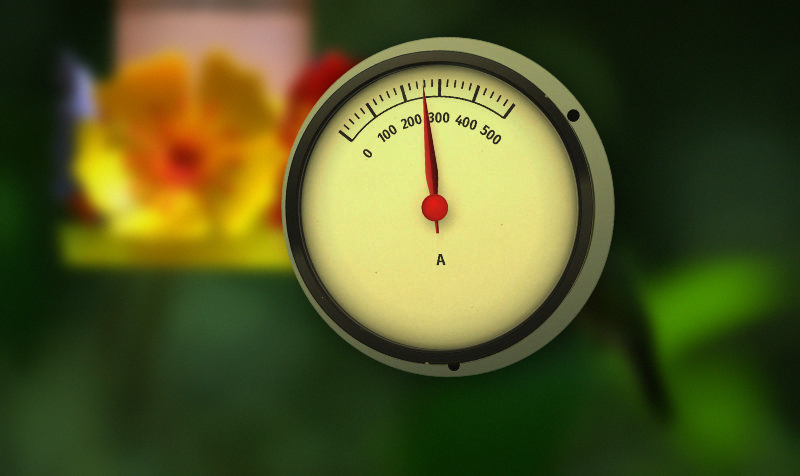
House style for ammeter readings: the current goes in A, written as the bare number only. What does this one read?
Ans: 260
